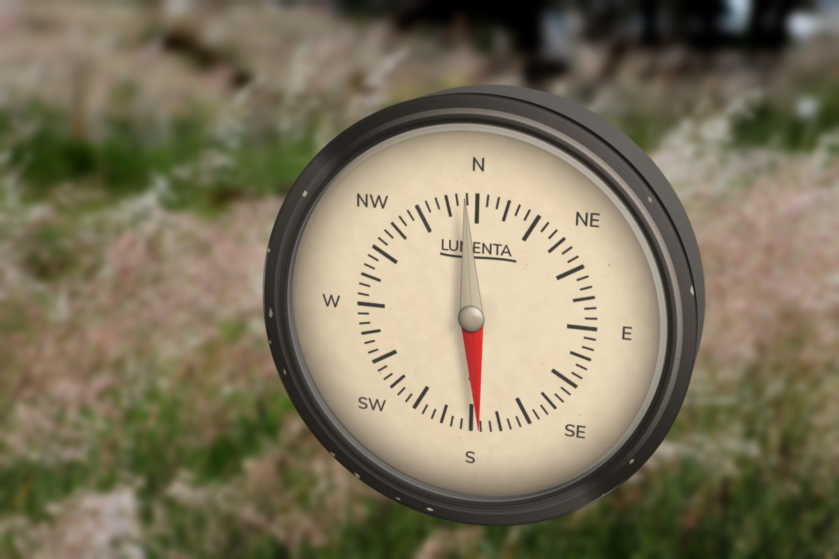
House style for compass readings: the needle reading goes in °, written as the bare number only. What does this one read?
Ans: 175
